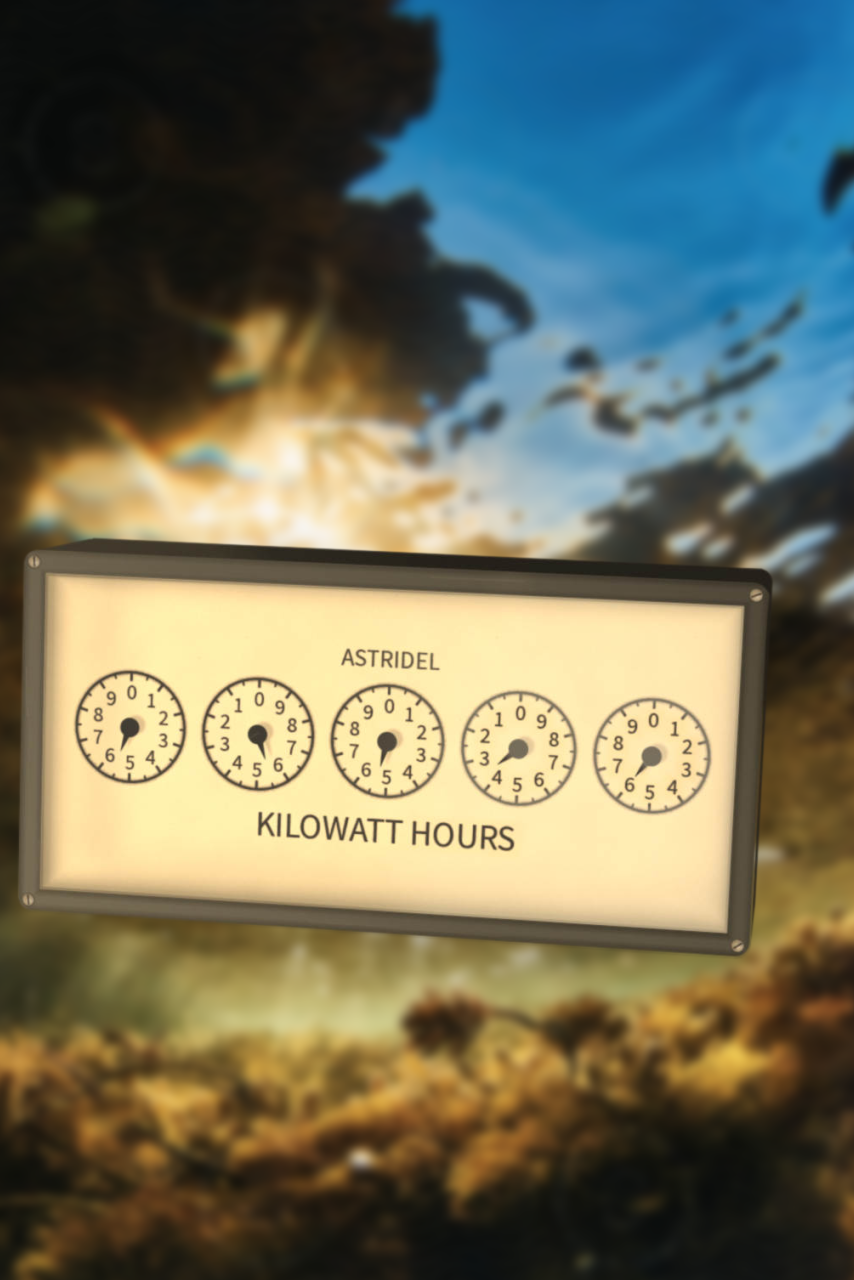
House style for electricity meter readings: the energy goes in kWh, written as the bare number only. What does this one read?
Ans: 55536
